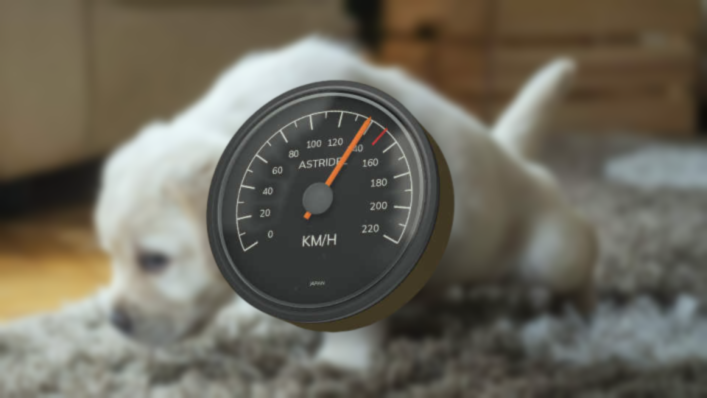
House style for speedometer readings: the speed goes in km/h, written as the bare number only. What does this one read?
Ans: 140
